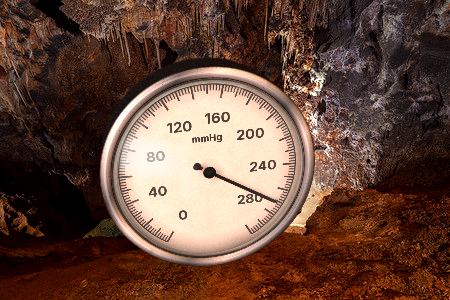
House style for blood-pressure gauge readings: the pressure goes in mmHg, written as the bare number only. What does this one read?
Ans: 270
